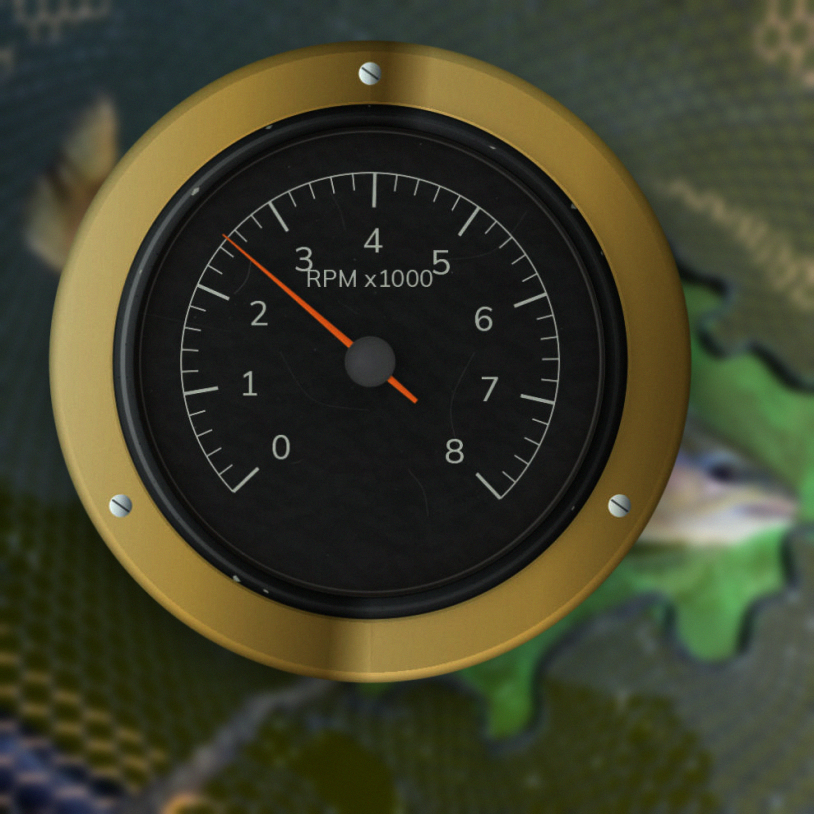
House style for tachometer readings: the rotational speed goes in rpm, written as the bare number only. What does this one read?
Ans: 2500
